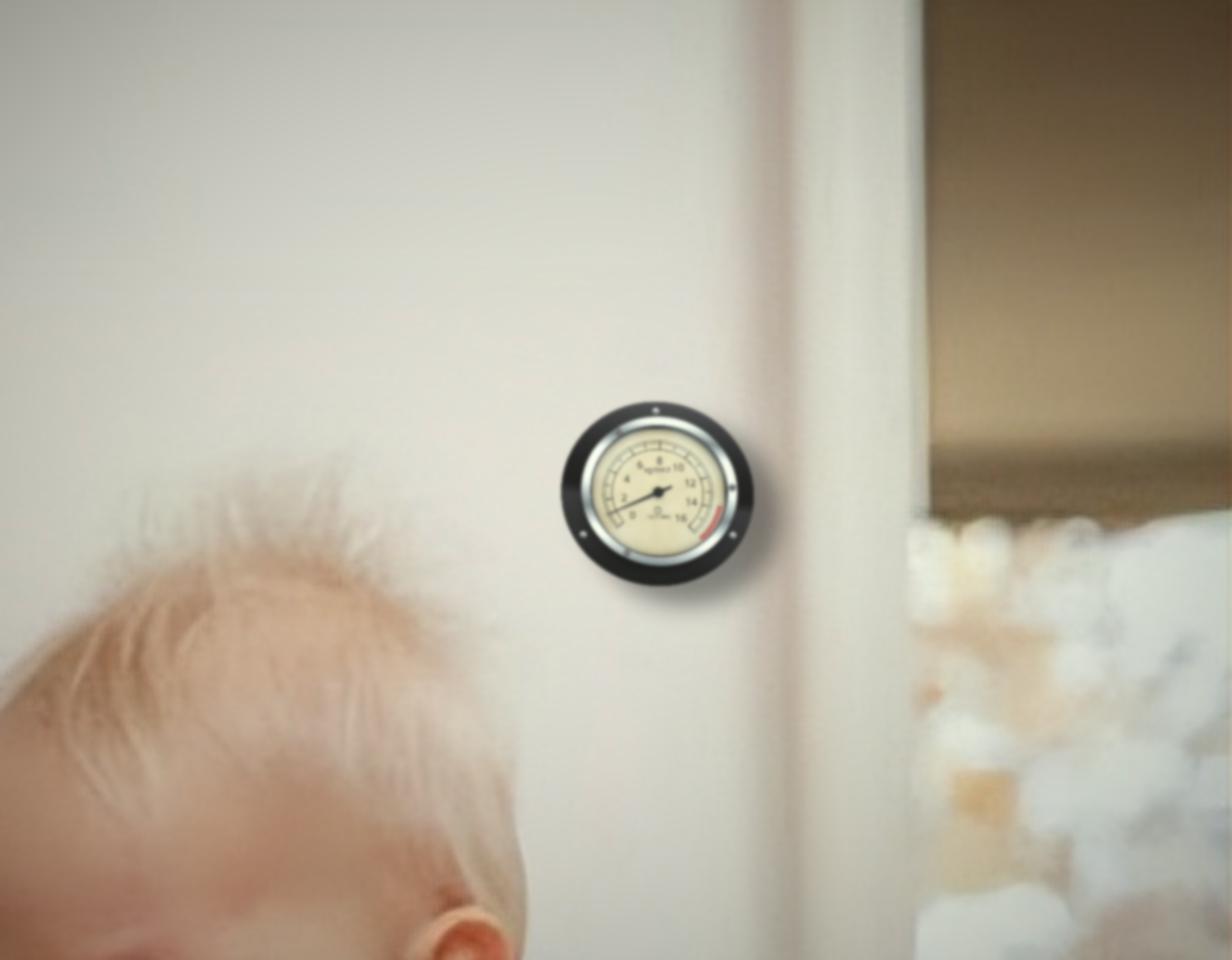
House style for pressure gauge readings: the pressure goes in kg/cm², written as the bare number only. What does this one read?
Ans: 1
